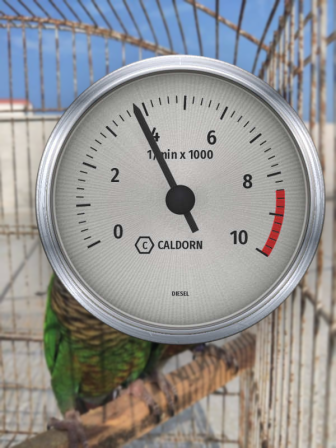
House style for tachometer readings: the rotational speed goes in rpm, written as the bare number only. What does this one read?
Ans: 3800
